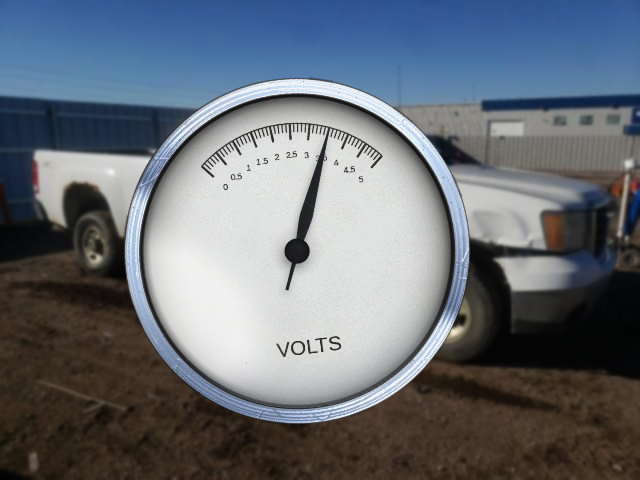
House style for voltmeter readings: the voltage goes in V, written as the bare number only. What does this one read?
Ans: 3.5
